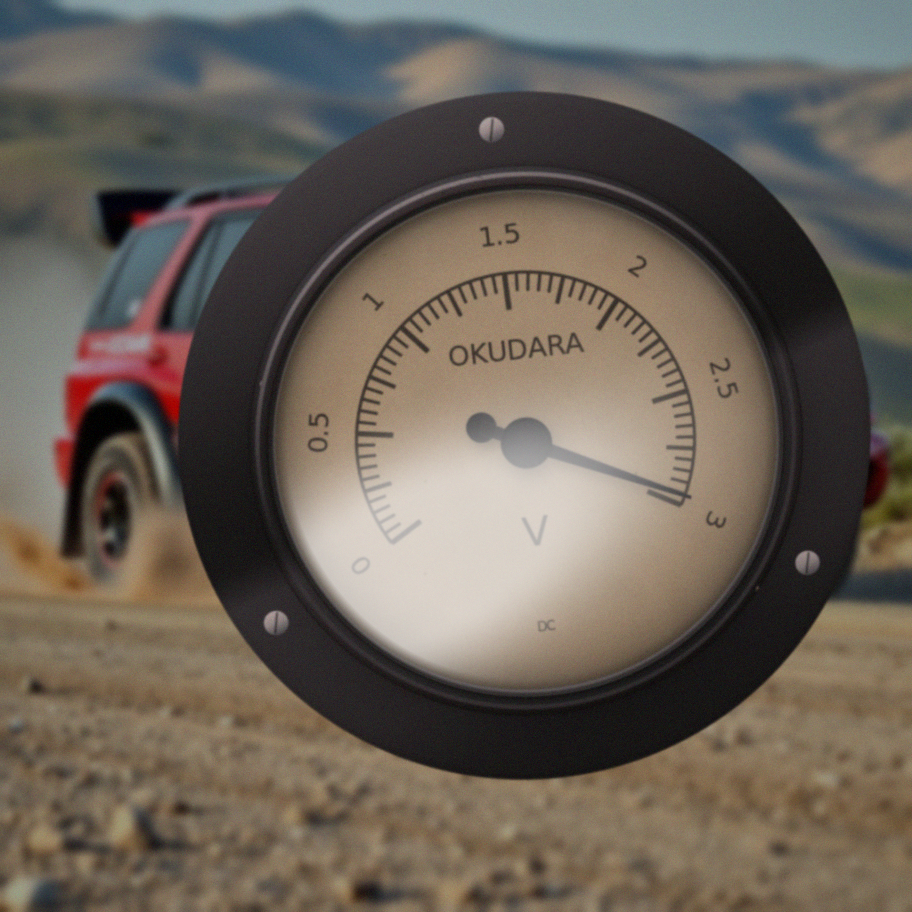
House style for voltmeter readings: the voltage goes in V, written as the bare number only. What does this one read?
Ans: 2.95
